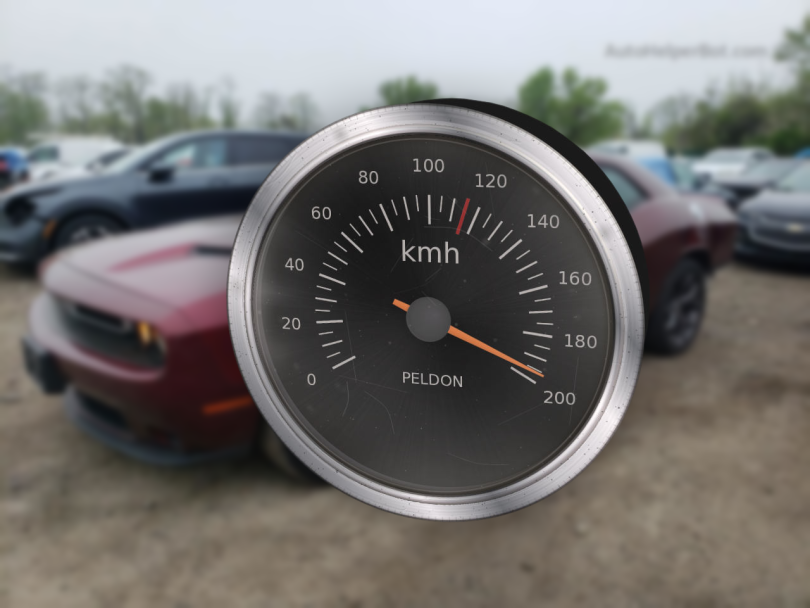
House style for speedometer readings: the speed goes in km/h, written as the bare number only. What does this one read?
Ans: 195
